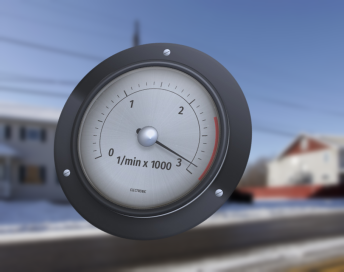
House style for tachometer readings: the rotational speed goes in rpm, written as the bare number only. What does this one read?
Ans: 2900
